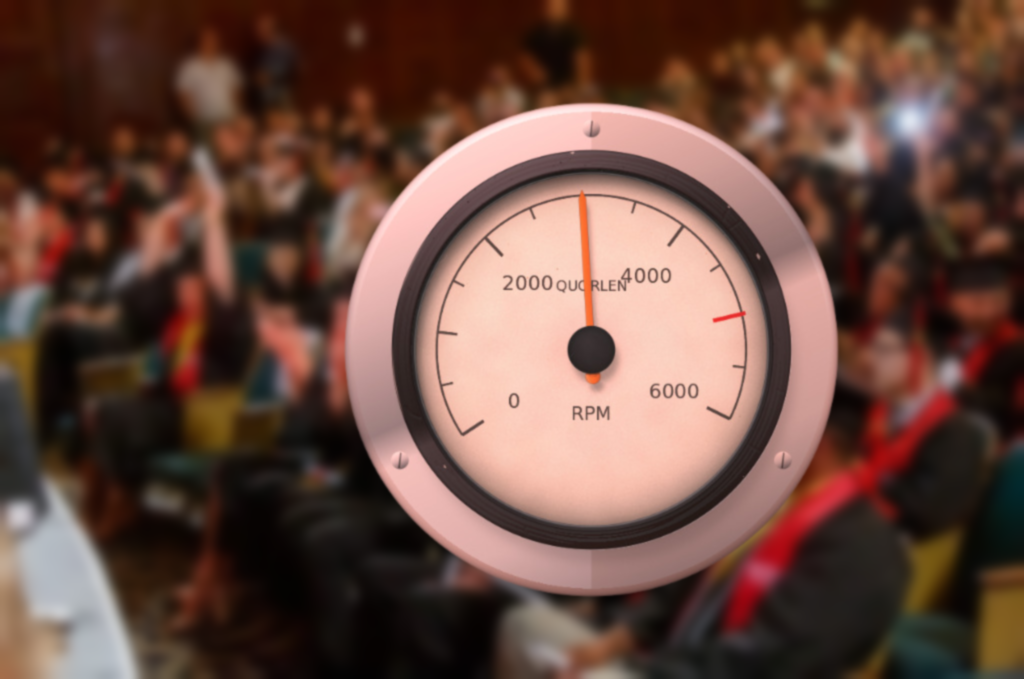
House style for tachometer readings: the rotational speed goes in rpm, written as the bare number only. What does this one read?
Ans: 3000
